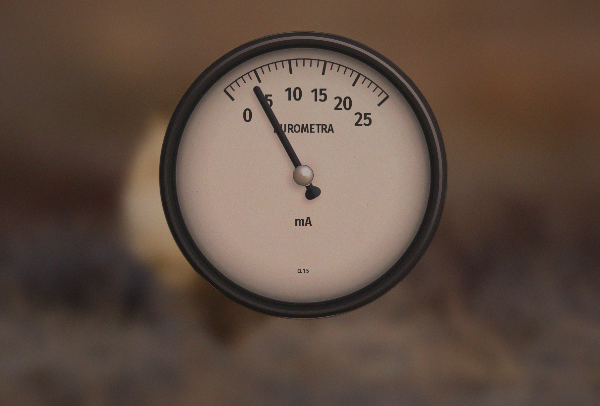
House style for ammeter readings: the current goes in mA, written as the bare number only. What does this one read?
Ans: 4
